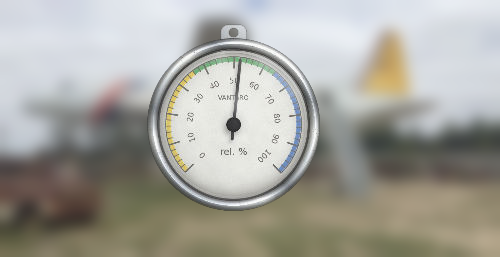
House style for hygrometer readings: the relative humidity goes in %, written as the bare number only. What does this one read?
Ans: 52
